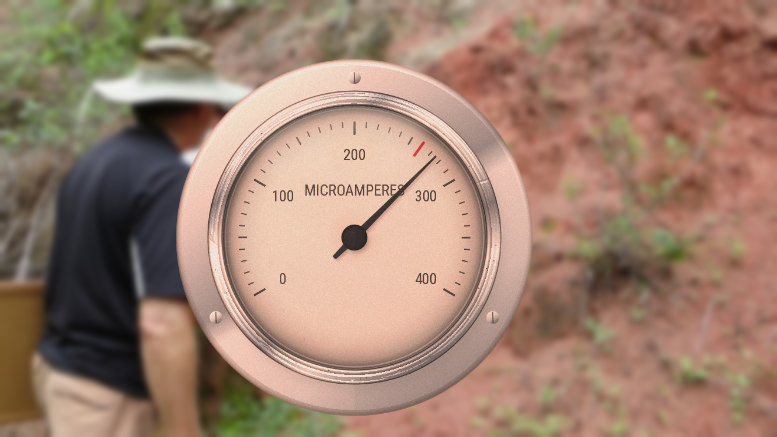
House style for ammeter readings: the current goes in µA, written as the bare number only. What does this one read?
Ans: 275
